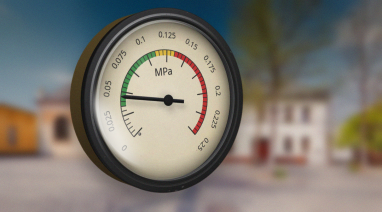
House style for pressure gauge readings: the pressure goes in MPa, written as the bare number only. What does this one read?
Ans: 0.045
